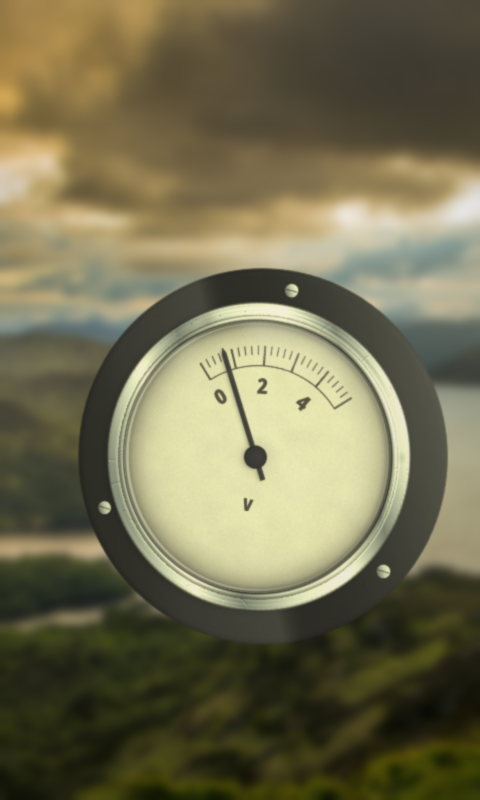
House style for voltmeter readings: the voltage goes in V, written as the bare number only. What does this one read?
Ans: 0.8
